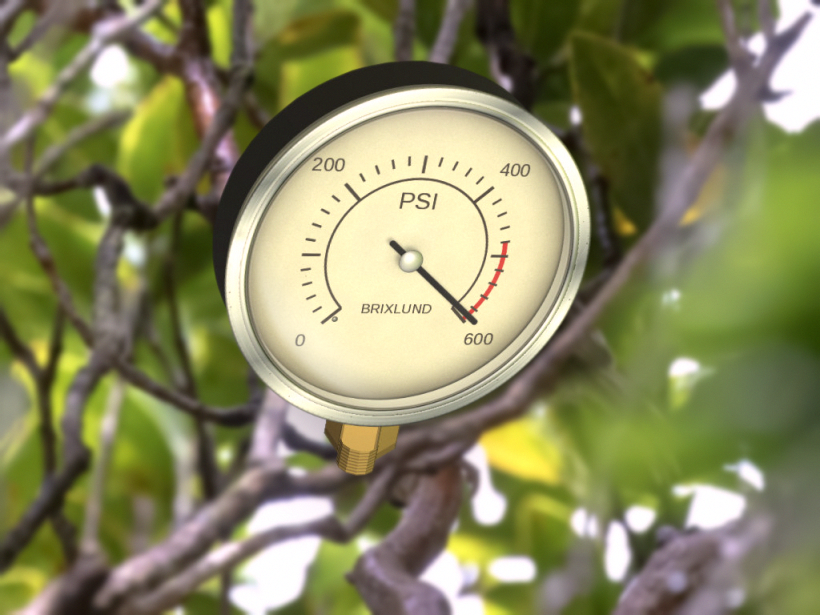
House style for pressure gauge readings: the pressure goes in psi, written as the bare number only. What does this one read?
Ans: 590
